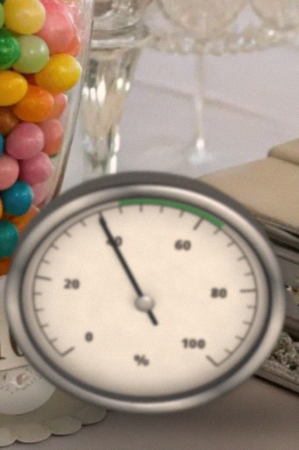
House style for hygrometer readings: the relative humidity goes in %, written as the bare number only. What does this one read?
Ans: 40
